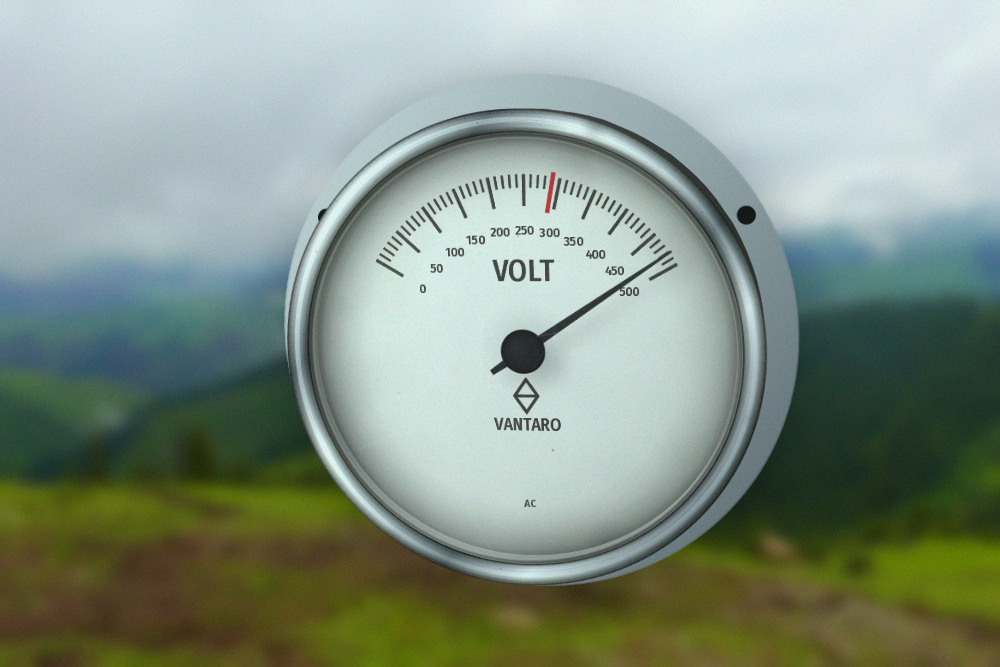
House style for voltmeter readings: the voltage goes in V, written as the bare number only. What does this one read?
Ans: 480
